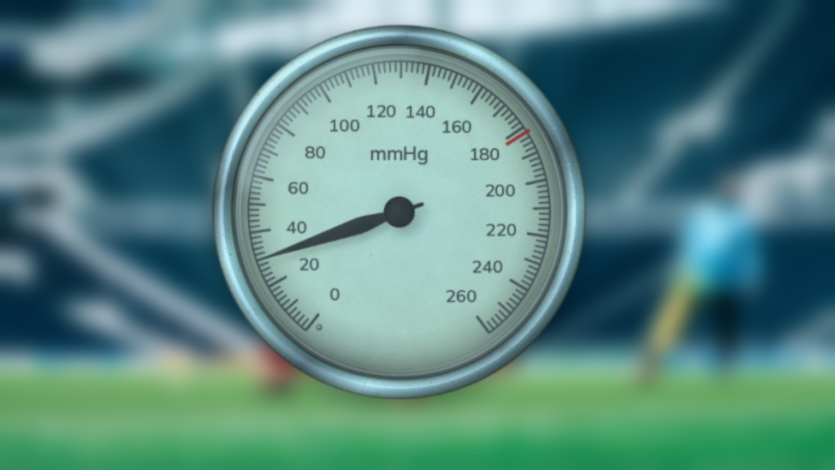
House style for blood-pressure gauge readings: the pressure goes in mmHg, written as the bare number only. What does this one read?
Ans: 30
